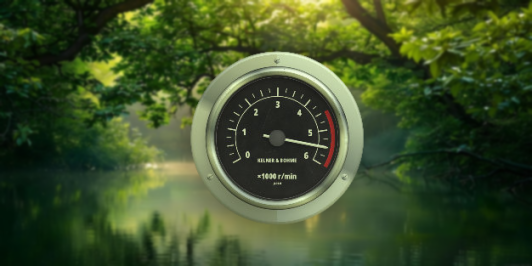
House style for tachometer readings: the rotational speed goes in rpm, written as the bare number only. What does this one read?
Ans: 5500
